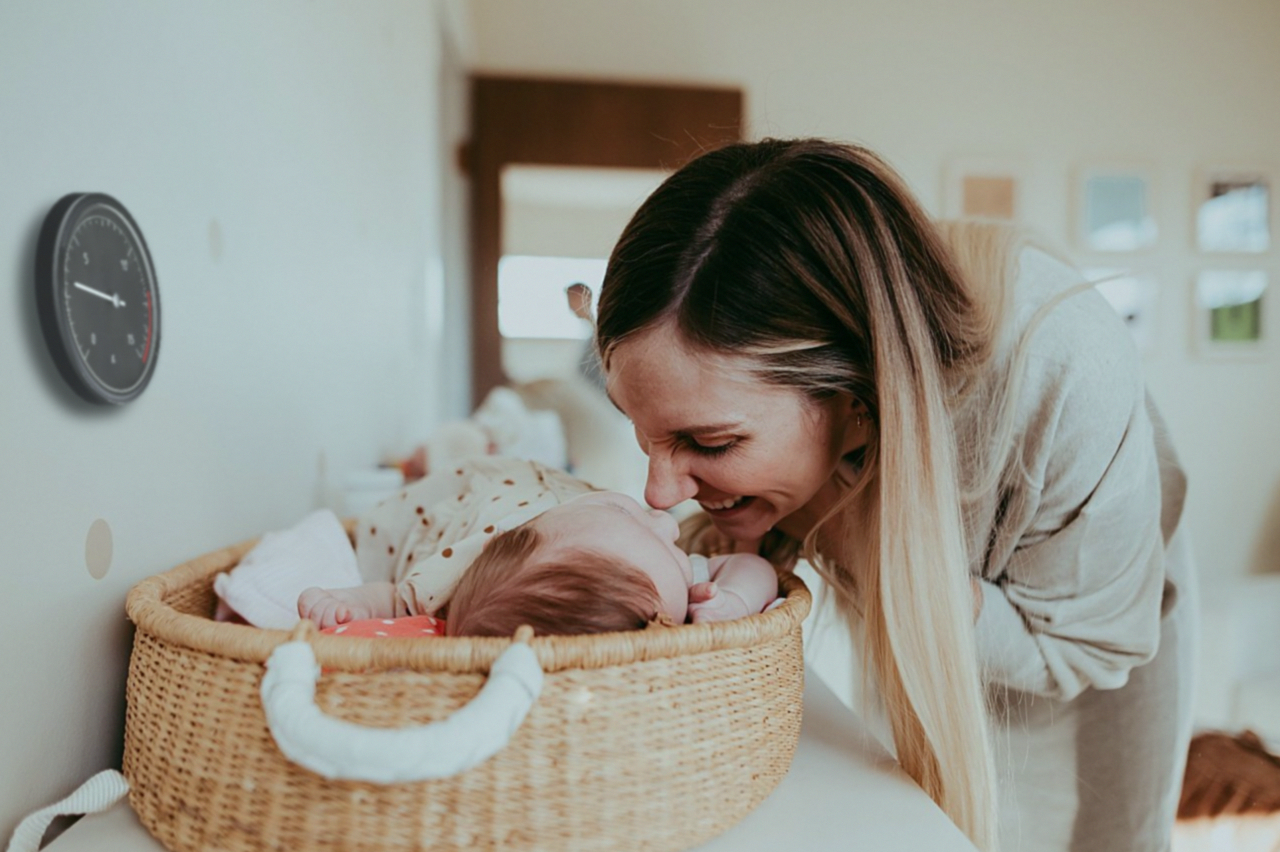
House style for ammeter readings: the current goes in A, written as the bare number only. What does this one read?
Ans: 3
